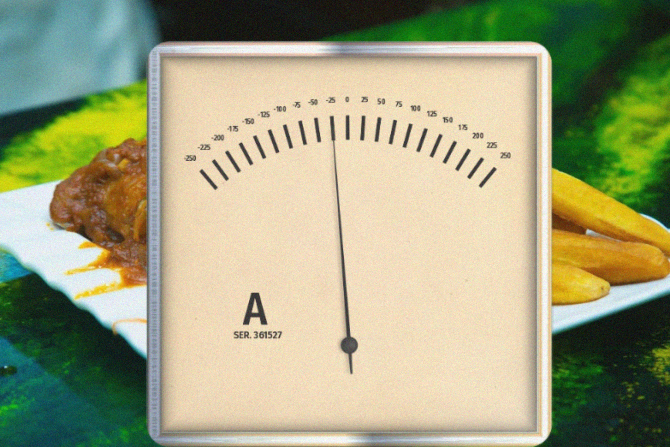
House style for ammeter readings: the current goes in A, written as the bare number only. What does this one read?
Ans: -25
